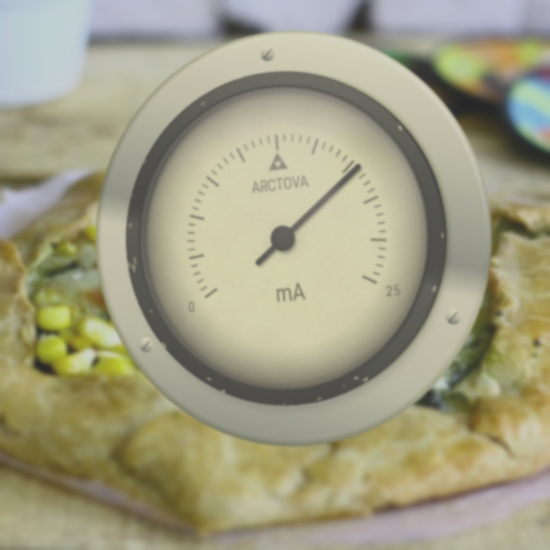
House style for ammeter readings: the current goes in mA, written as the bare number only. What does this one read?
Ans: 18
